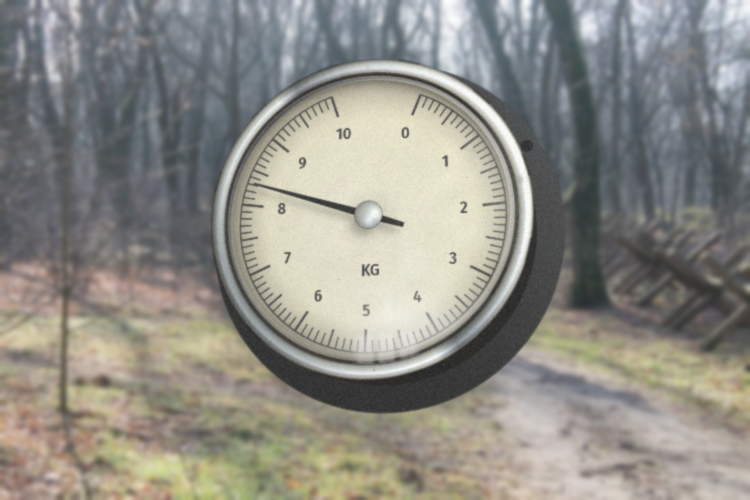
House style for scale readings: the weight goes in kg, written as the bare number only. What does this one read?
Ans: 8.3
